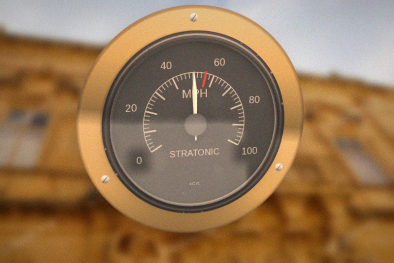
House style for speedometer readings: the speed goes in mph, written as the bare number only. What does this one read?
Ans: 50
